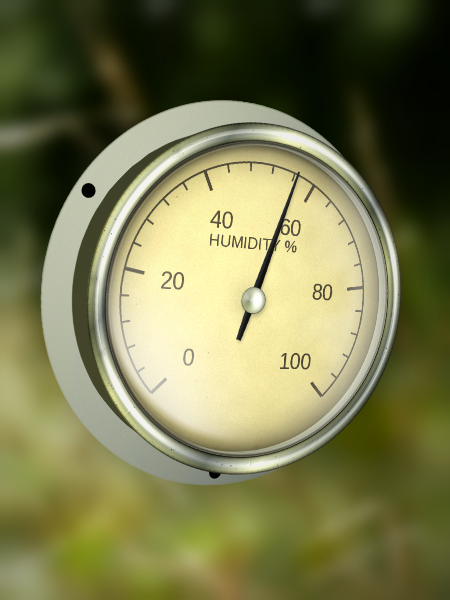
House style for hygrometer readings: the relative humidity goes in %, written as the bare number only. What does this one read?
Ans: 56
